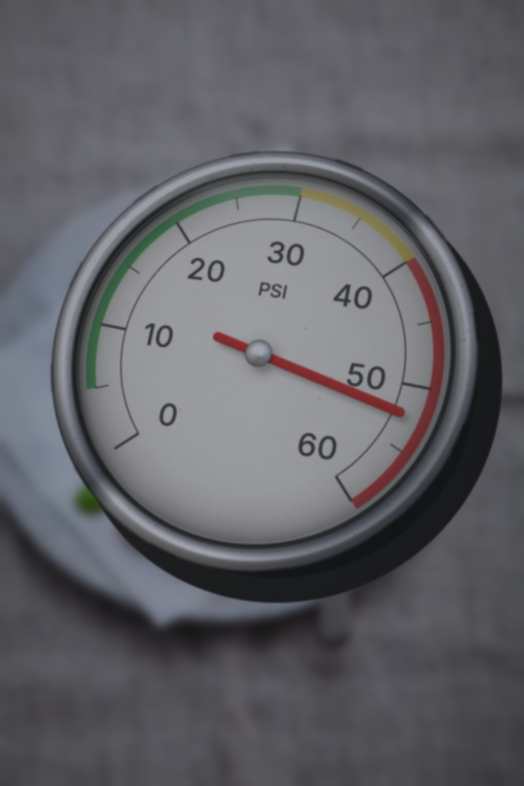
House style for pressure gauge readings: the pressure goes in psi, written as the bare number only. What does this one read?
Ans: 52.5
